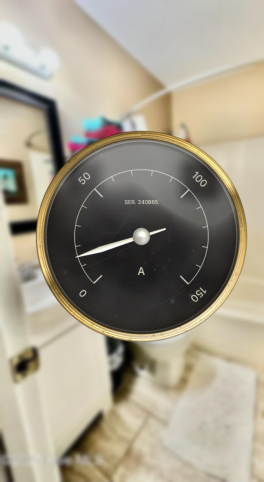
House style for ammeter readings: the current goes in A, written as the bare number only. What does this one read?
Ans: 15
